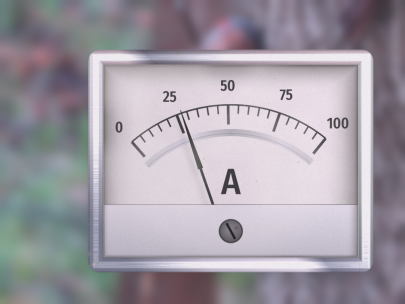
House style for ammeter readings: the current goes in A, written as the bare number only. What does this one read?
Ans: 27.5
